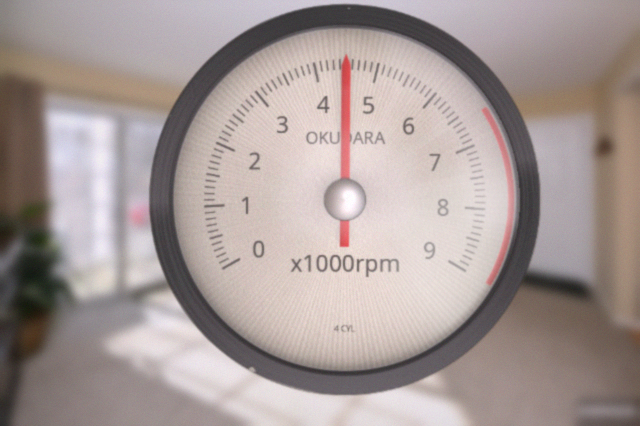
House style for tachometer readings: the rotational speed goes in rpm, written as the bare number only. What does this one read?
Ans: 4500
